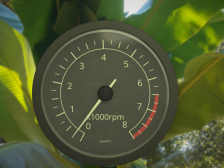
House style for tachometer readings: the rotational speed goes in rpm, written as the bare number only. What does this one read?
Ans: 250
